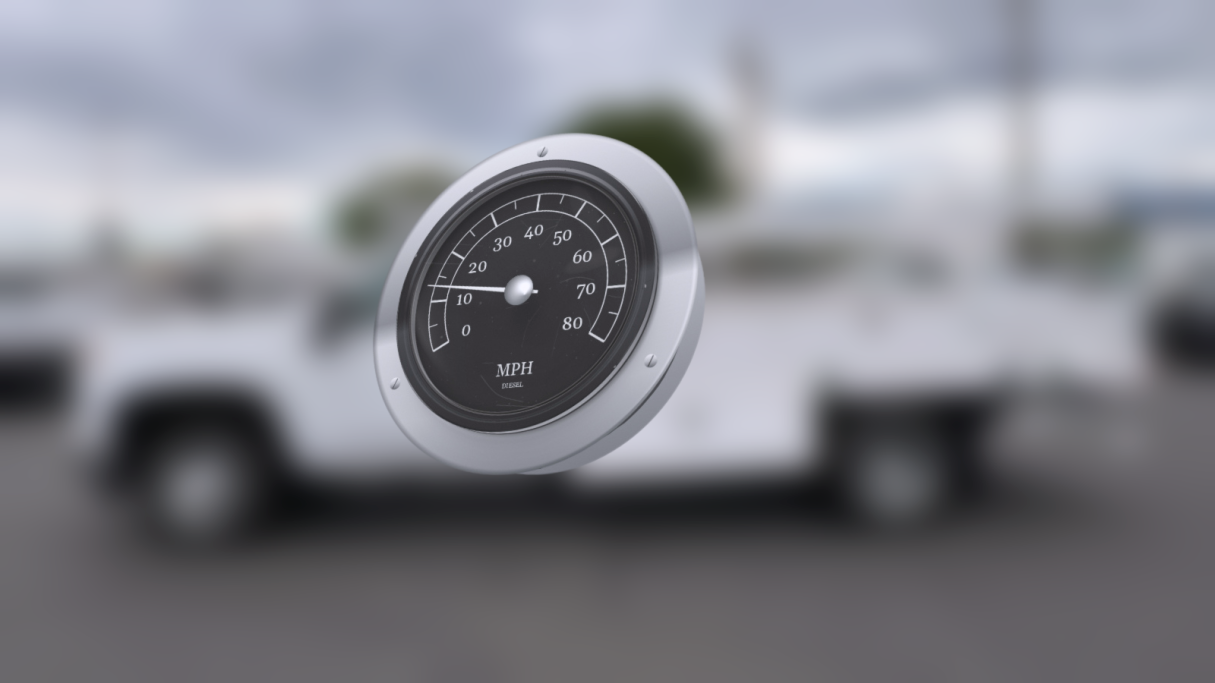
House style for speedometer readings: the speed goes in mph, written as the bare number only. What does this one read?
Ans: 12.5
